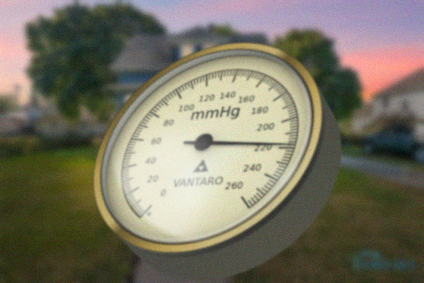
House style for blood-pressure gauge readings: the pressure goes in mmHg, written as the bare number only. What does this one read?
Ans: 220
